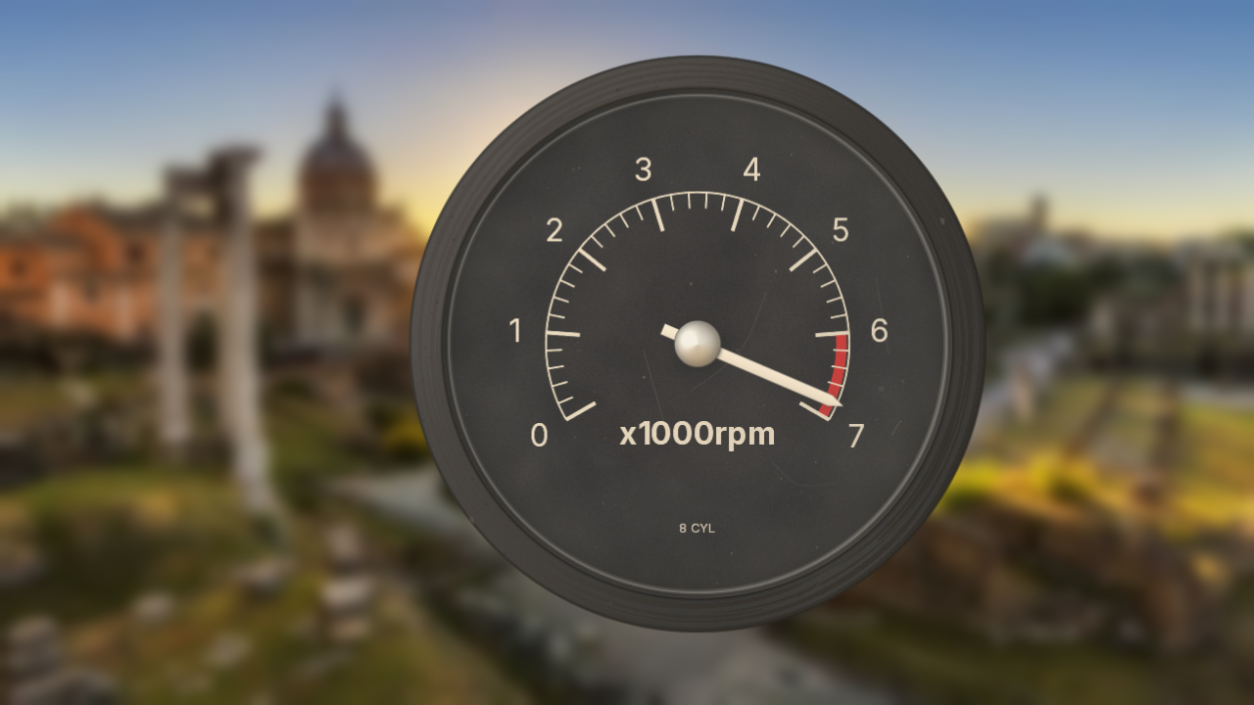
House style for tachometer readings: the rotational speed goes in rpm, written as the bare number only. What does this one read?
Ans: 6800
